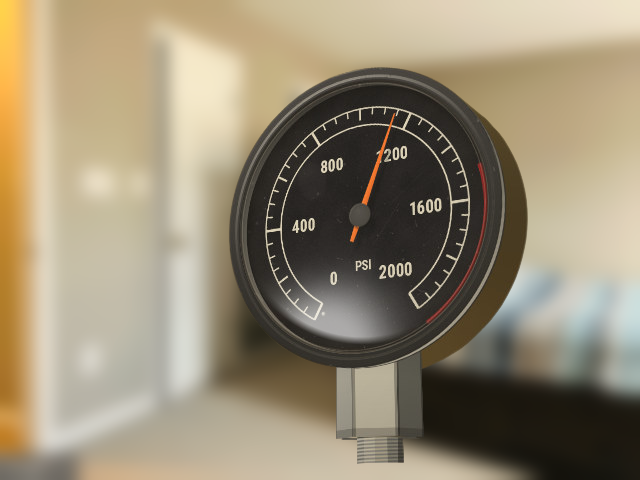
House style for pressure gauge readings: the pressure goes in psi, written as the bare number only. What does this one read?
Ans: 1150
